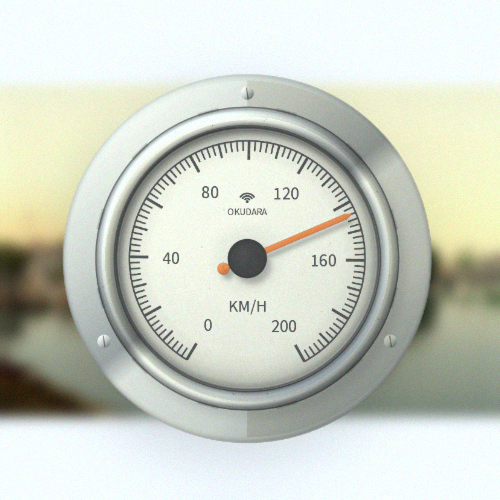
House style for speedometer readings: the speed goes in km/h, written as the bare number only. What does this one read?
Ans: 144
